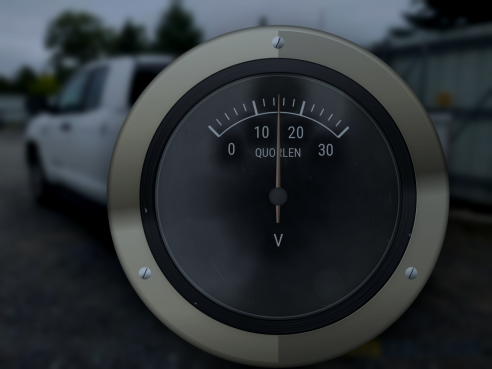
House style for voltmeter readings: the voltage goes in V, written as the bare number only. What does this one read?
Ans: 15
